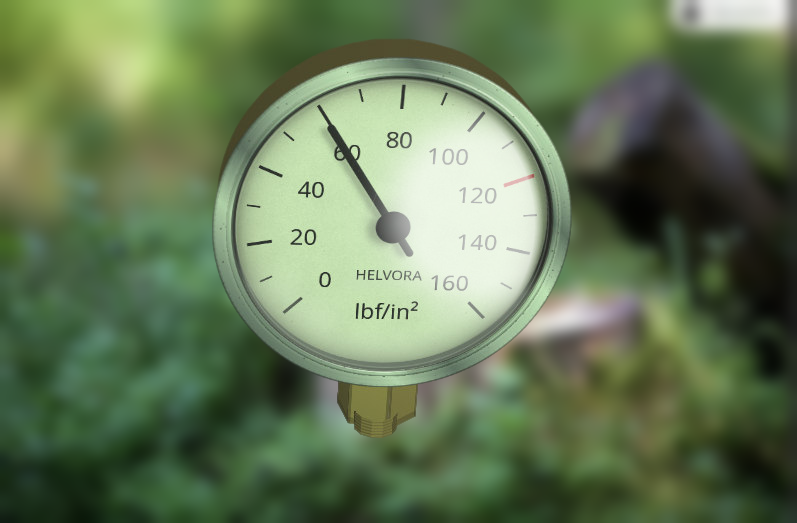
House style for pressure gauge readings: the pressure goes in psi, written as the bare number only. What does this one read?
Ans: 60
